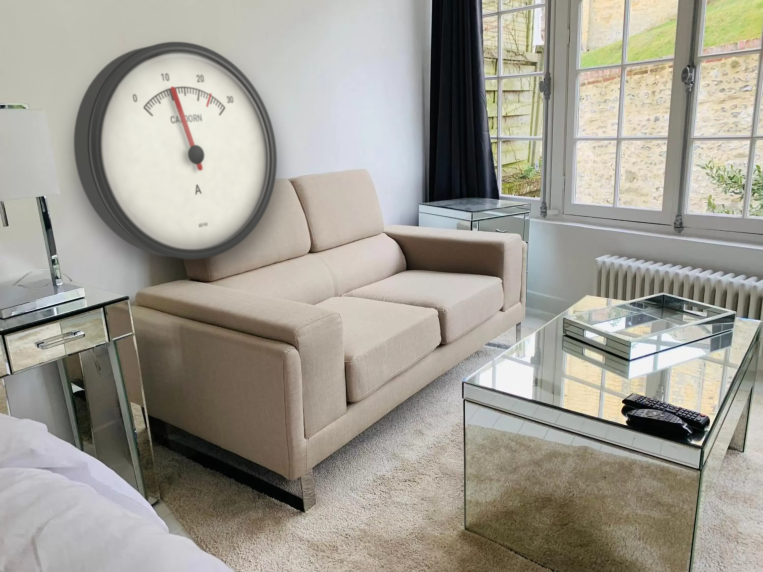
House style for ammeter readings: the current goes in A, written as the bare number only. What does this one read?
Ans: 10
